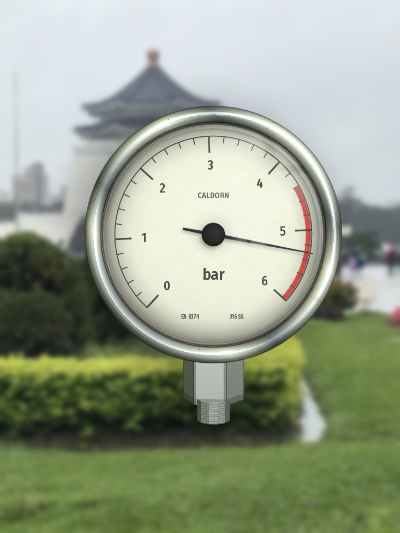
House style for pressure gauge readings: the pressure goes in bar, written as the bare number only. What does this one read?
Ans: 5.3
